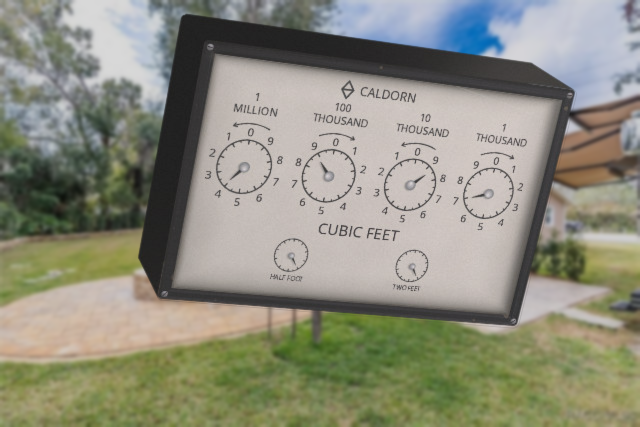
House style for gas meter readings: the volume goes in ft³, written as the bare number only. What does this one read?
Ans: 388700
